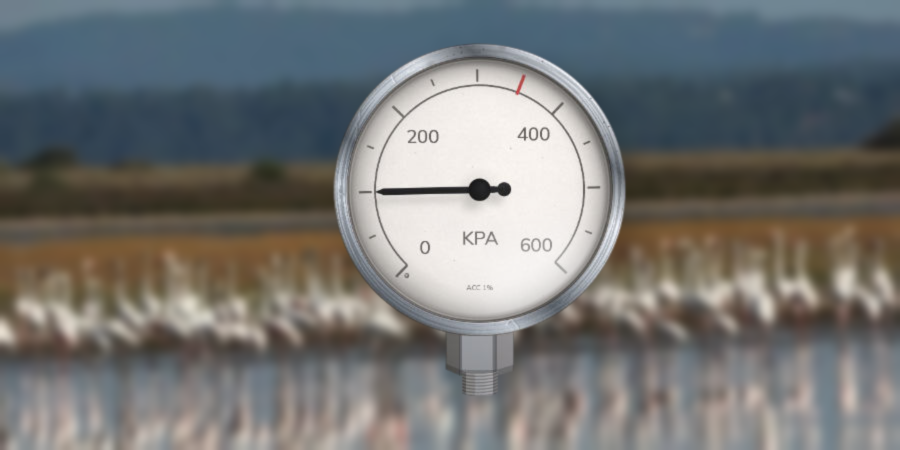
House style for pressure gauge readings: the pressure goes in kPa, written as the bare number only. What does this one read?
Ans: 100
